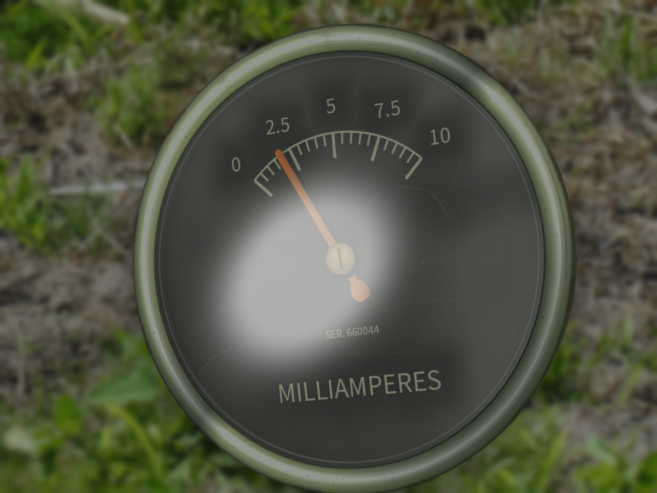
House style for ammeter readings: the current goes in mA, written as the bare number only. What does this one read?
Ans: 2
